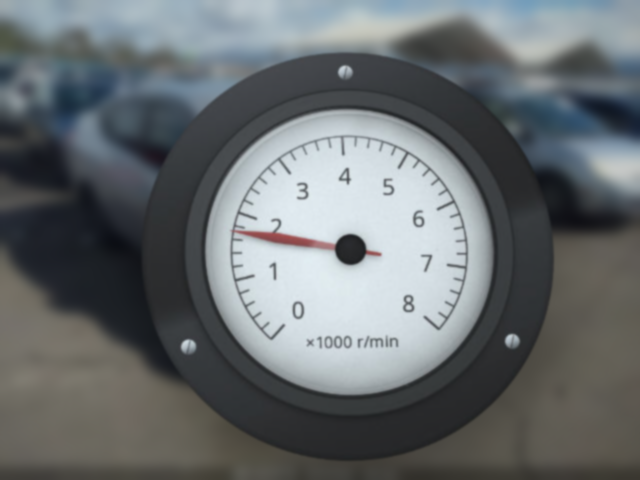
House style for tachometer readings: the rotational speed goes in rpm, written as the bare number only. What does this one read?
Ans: 1700
